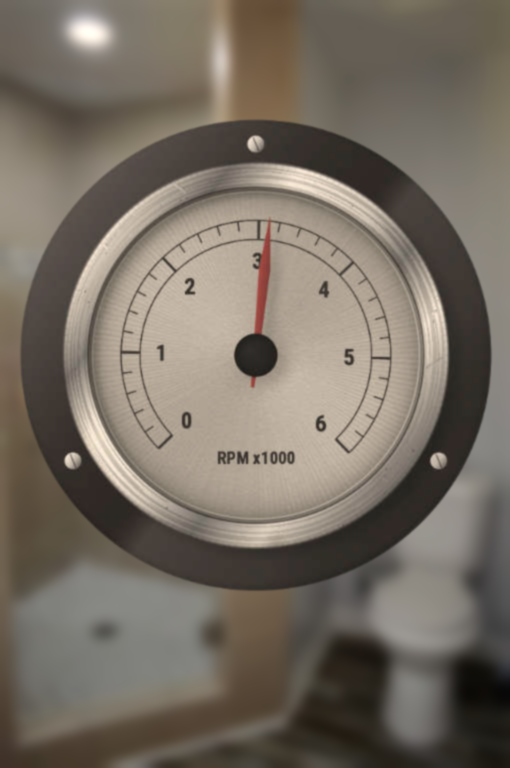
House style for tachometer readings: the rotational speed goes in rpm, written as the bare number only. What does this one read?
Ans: 3100
